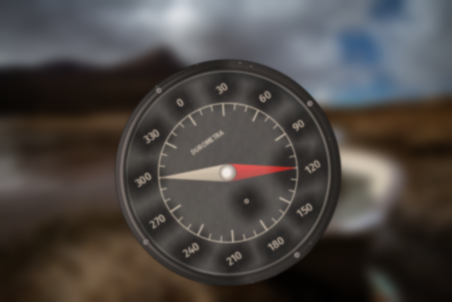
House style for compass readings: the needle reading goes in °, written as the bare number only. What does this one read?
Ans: 120
